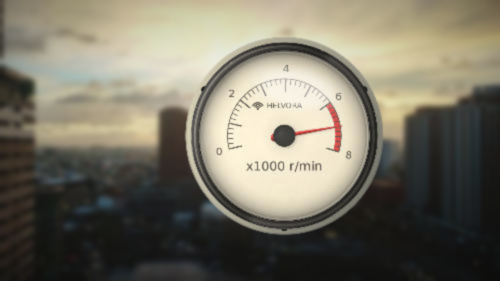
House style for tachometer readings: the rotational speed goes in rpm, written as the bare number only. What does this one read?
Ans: 7000
